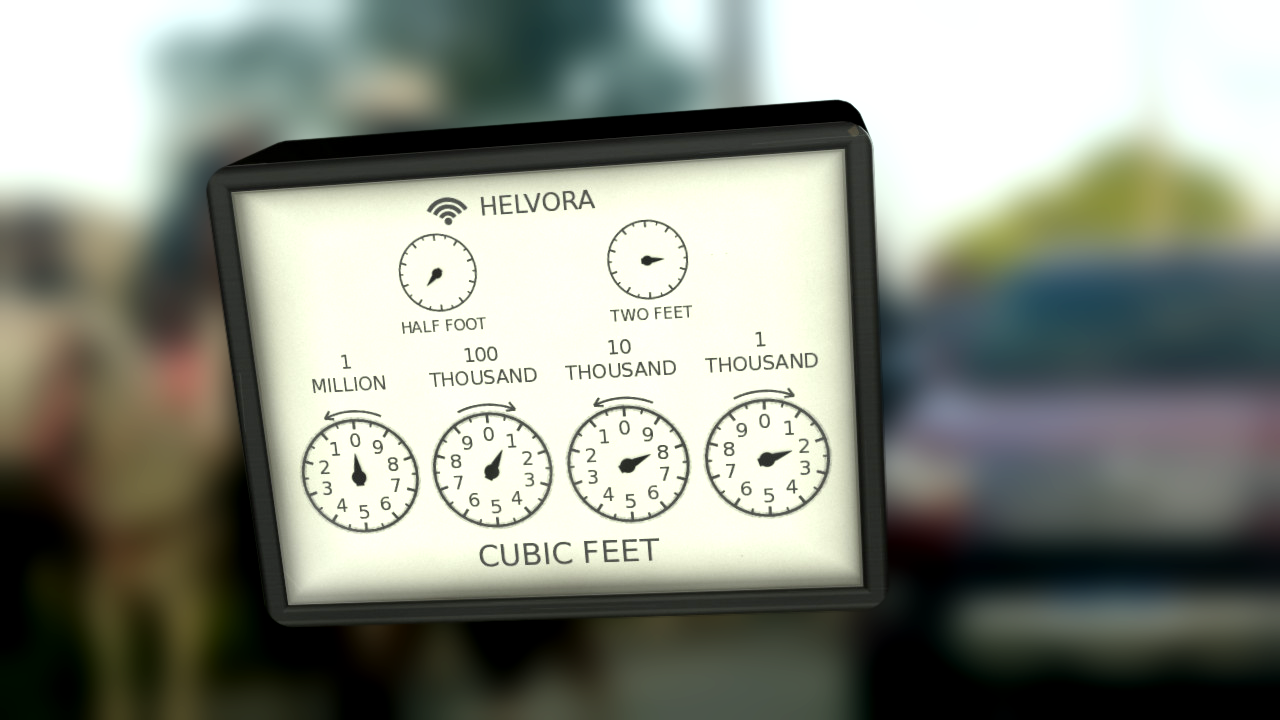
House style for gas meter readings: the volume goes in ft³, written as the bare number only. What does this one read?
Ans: 8200
